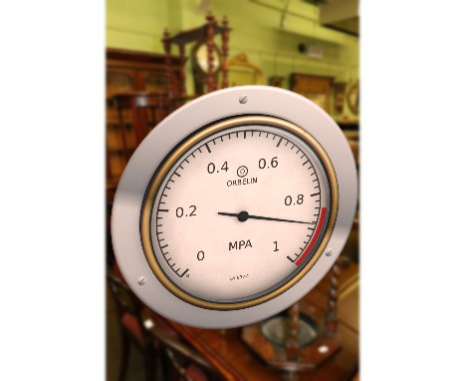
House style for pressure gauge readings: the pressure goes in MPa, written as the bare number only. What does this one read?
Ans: 0.88
